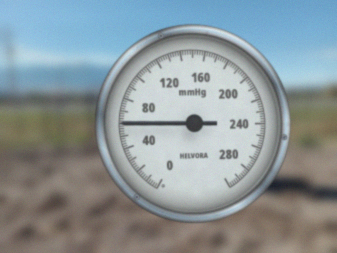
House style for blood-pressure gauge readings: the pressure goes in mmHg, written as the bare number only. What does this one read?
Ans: 60
